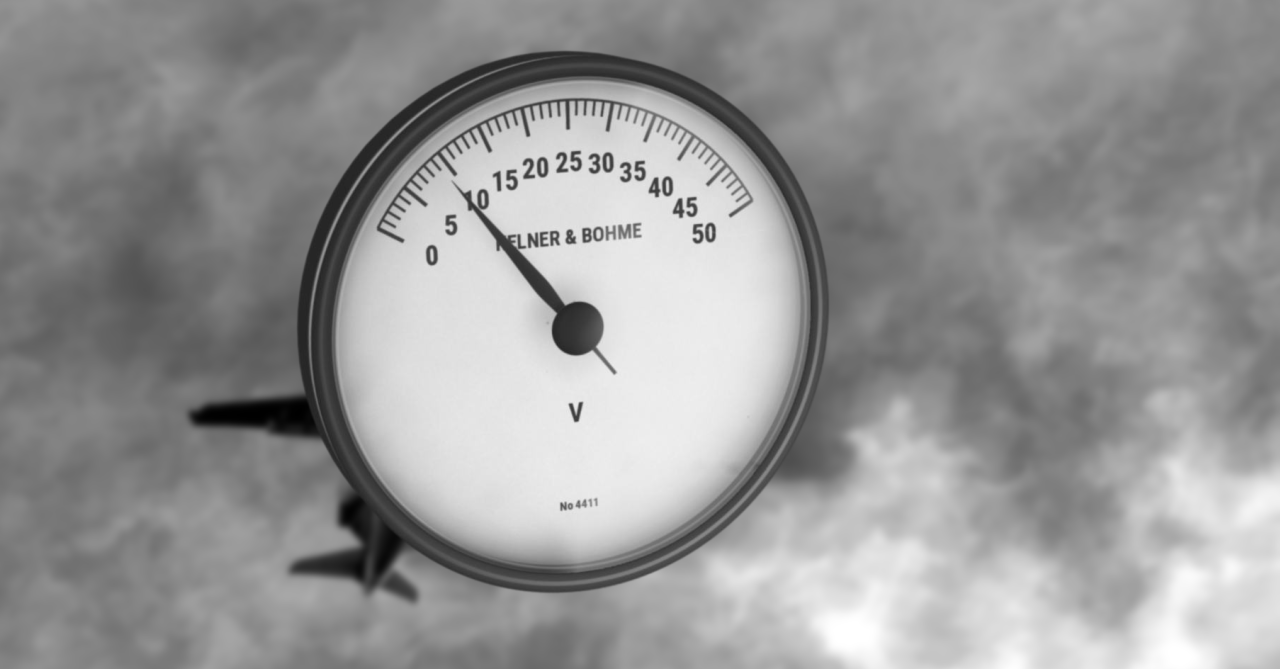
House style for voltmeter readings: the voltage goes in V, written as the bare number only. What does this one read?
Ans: 9
